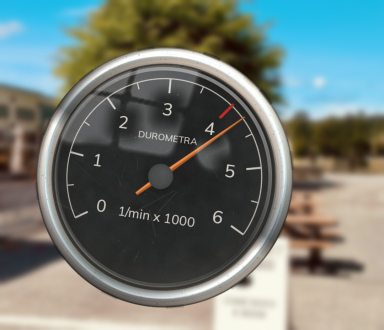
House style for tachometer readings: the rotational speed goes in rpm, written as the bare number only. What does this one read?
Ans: 4250
